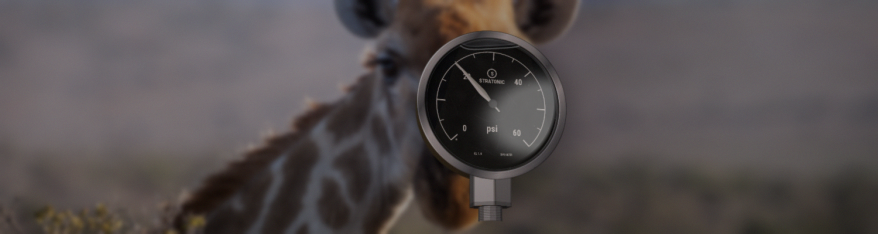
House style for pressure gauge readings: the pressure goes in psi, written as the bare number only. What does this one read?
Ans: 20
